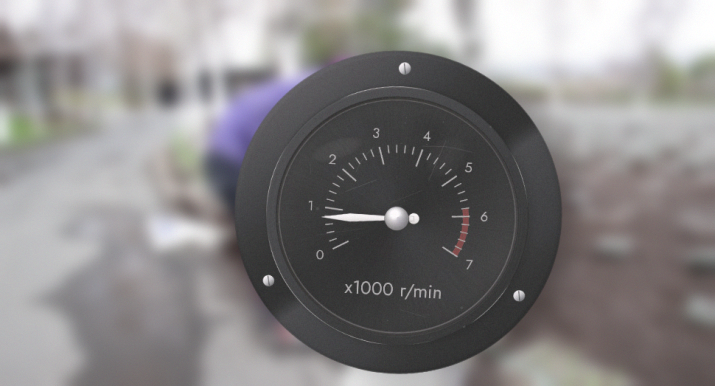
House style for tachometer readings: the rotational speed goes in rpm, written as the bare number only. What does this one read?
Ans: 800
